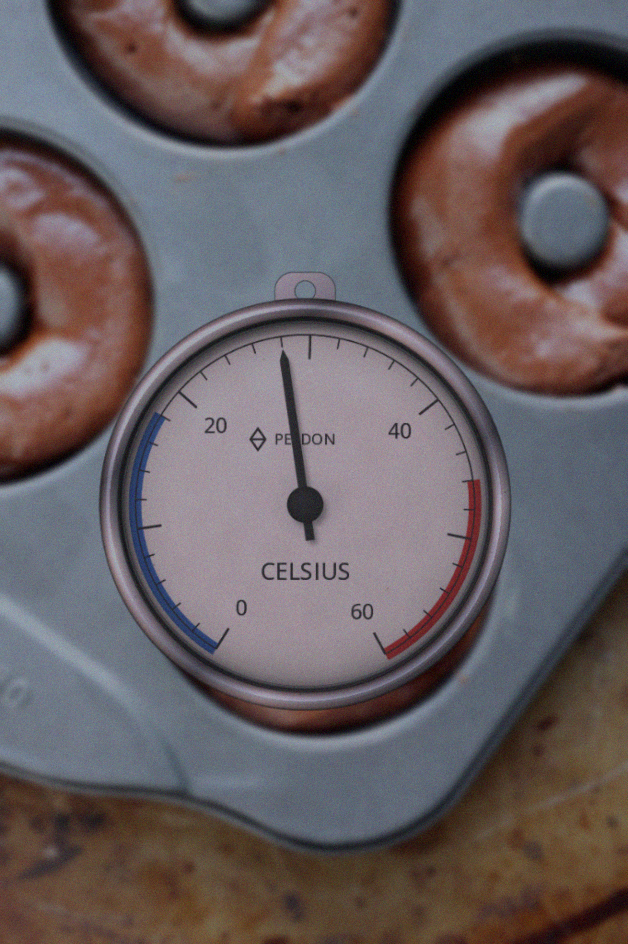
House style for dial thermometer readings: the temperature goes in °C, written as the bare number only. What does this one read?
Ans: 28
